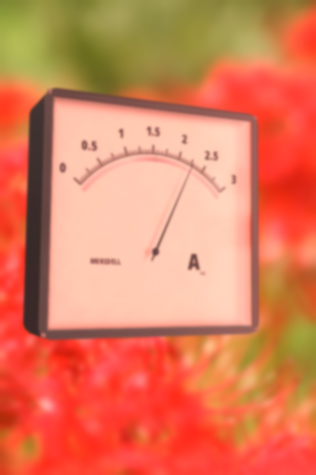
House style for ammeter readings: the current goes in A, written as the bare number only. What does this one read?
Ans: 2.25
